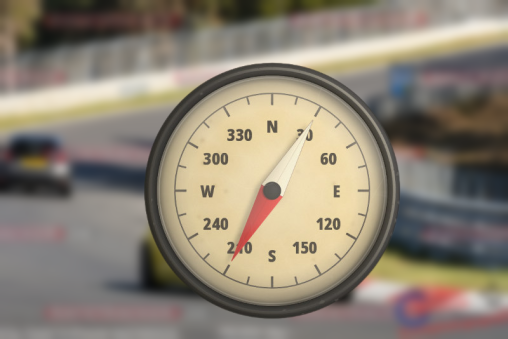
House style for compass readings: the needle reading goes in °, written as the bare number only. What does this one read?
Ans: 210
